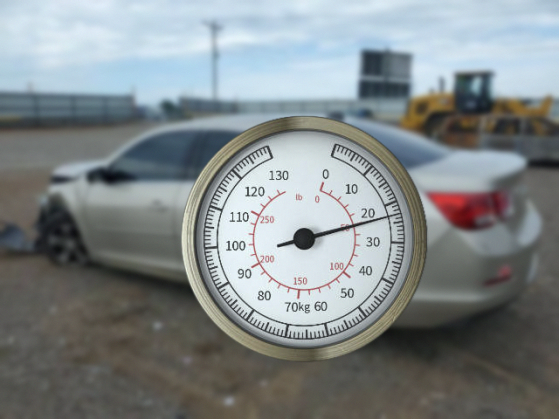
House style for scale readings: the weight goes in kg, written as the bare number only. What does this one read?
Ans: 23
